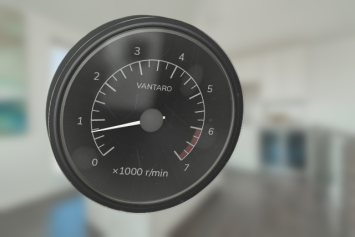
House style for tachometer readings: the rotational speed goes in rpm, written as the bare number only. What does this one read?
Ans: 750
